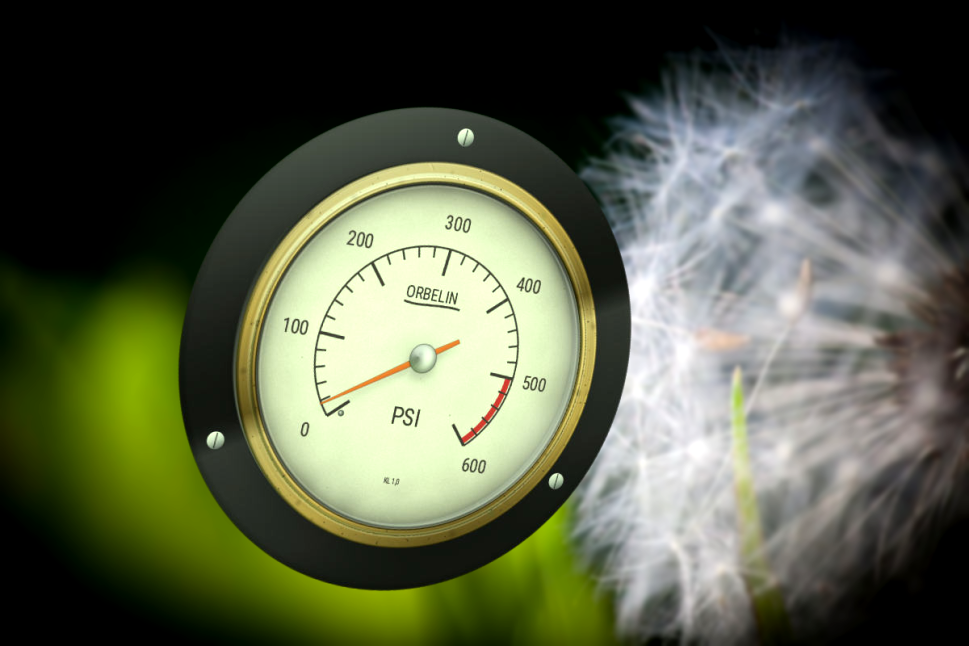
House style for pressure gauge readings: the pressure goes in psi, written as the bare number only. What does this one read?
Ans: 20
